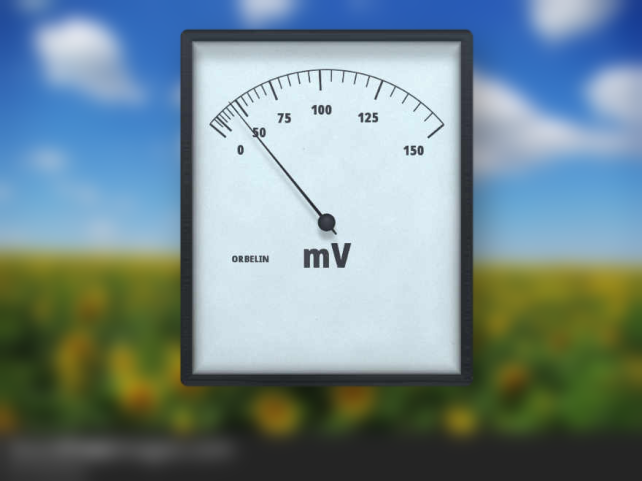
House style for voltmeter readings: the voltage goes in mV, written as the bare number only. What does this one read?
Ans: 45
